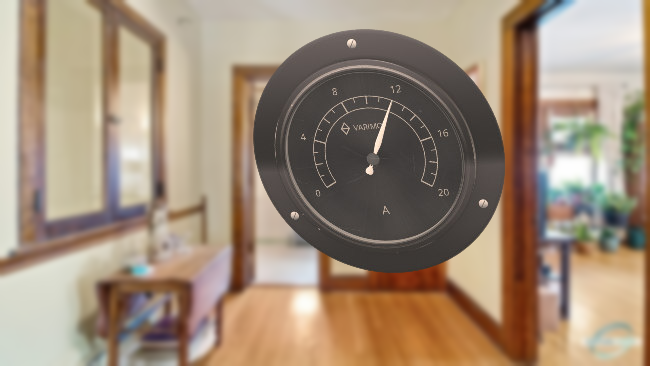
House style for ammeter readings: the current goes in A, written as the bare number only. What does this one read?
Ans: 12
